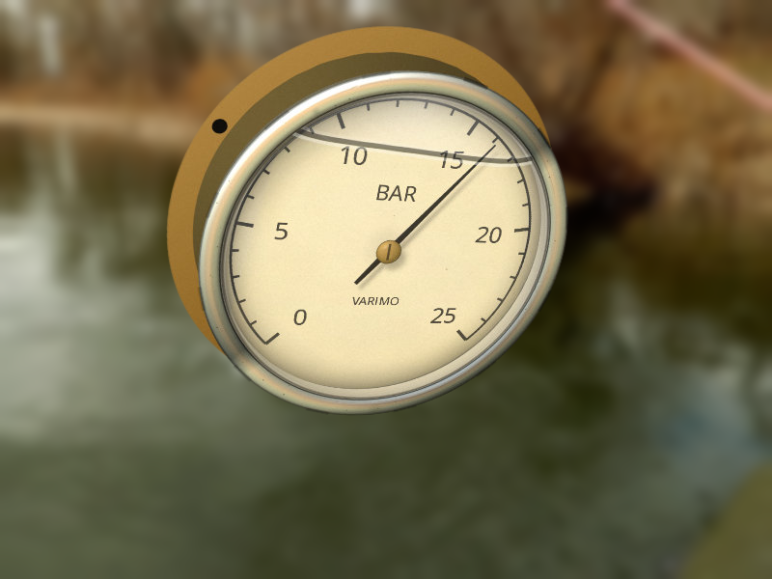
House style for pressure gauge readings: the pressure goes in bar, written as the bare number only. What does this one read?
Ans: 16
